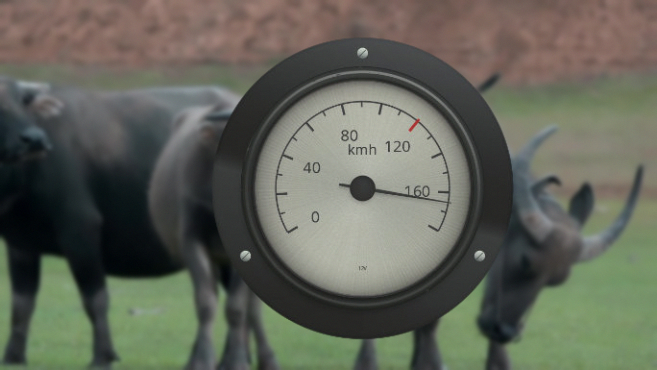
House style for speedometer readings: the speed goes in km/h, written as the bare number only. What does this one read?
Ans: 165
